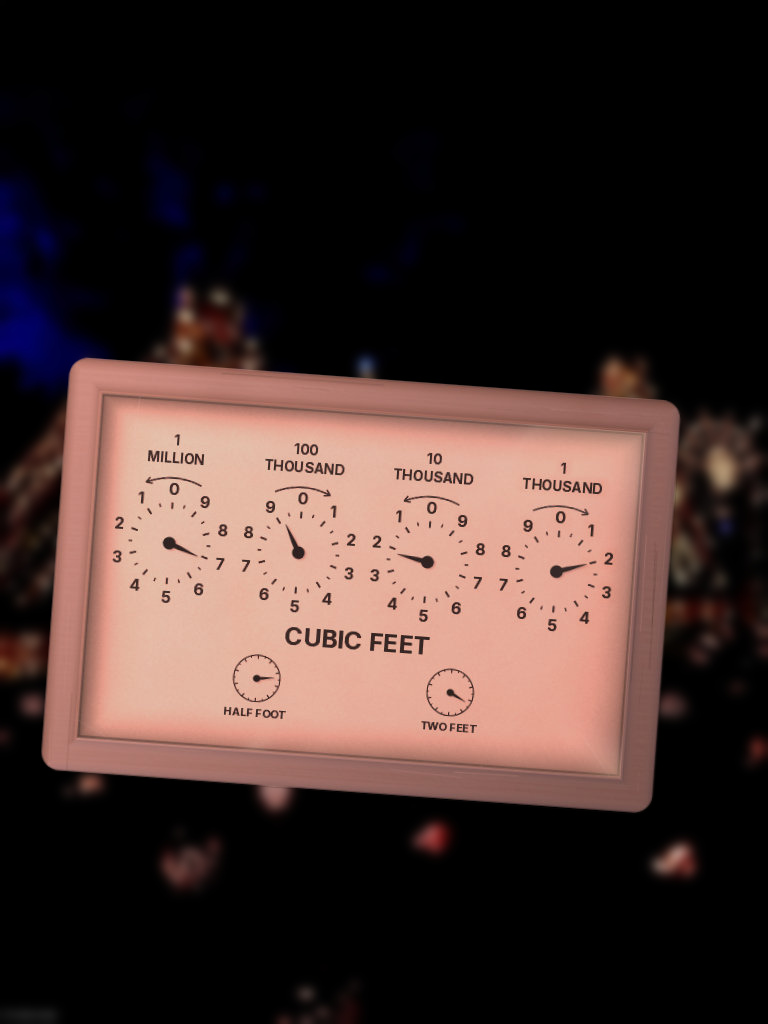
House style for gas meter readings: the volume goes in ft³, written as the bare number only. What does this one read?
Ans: 692200
